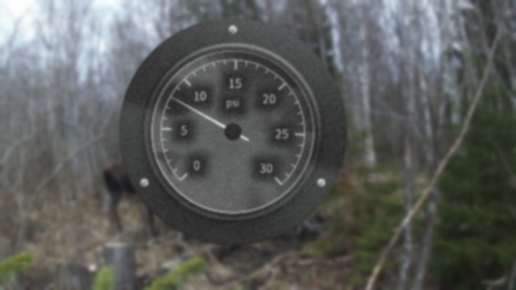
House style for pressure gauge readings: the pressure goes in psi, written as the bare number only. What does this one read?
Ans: 8
